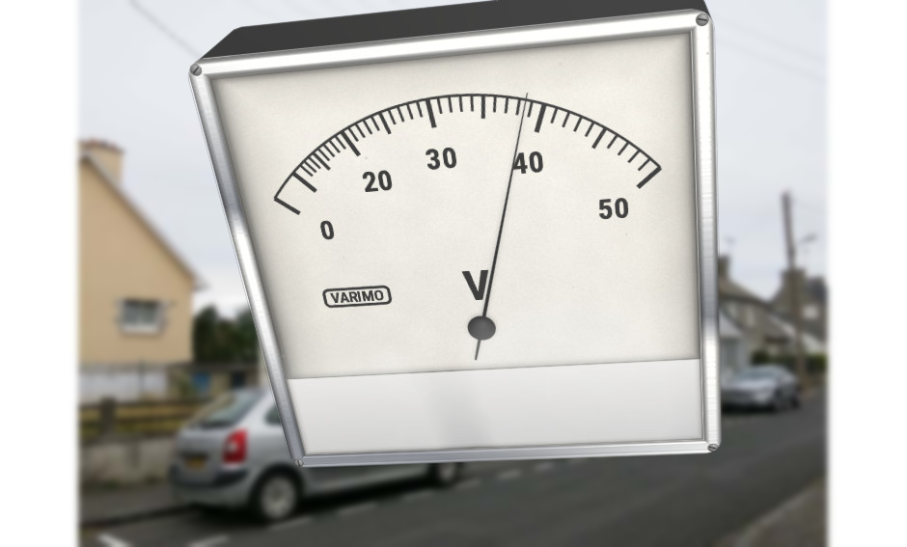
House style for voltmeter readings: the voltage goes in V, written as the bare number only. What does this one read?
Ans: 38.5
